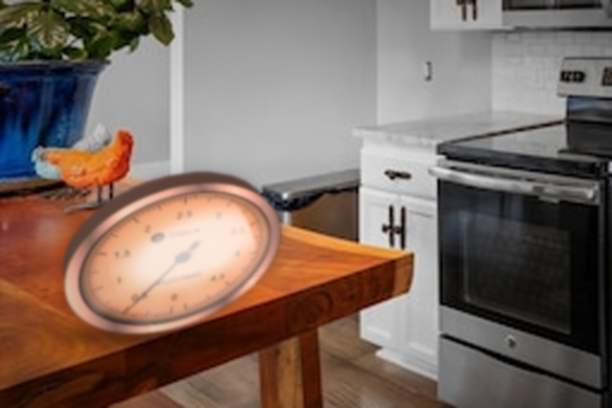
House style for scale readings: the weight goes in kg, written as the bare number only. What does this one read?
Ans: 0.5
